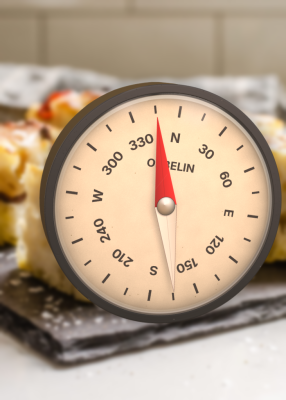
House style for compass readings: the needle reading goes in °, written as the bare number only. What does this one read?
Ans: 345
